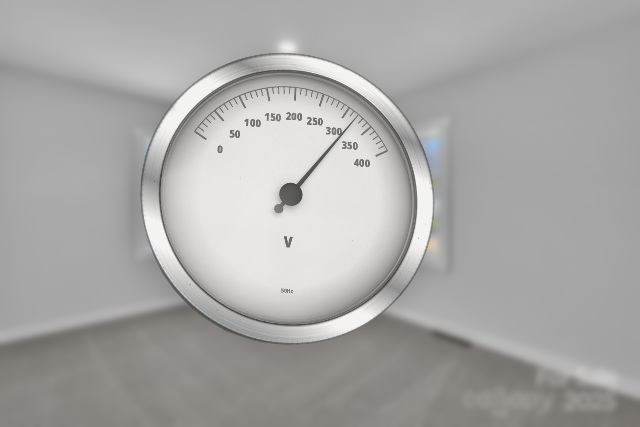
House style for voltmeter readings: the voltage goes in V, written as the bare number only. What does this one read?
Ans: 320
